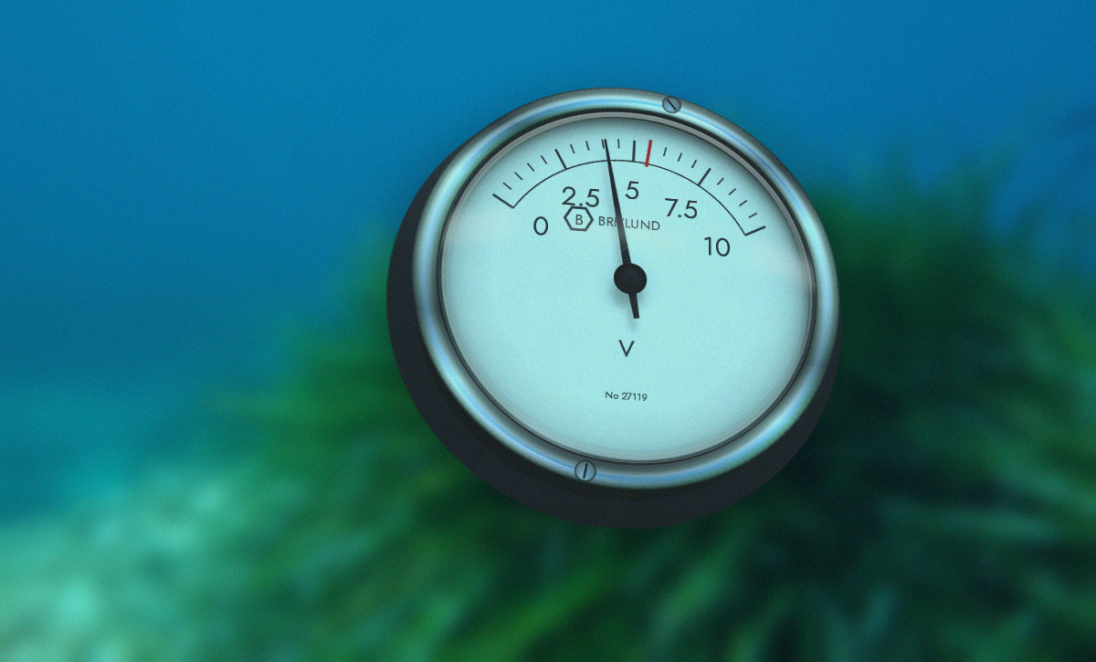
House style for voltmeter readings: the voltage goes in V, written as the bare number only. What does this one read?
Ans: 4
